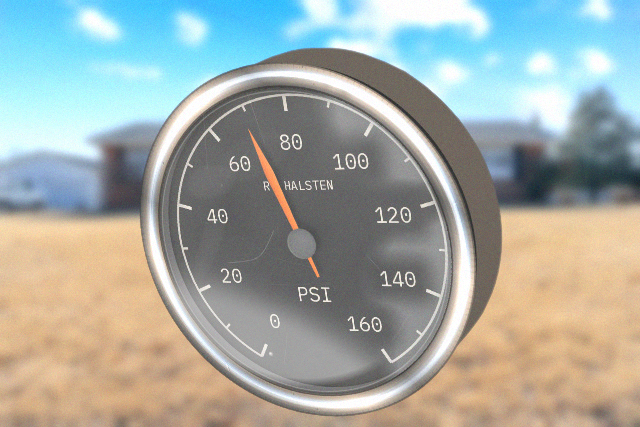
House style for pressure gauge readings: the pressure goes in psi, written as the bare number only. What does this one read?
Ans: 70
